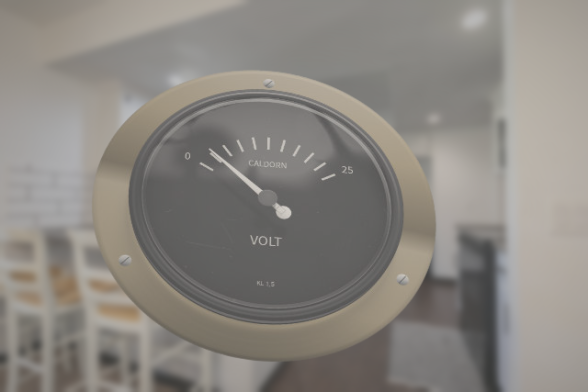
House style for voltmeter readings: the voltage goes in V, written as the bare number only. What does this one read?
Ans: 2.5
